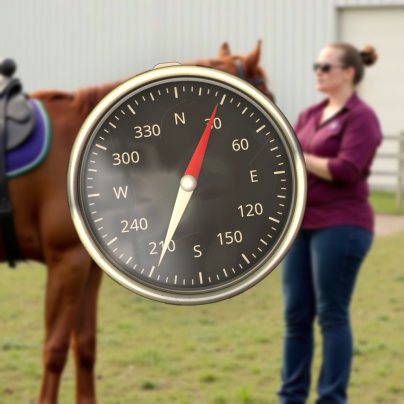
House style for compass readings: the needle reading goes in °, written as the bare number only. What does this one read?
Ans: 27.5
